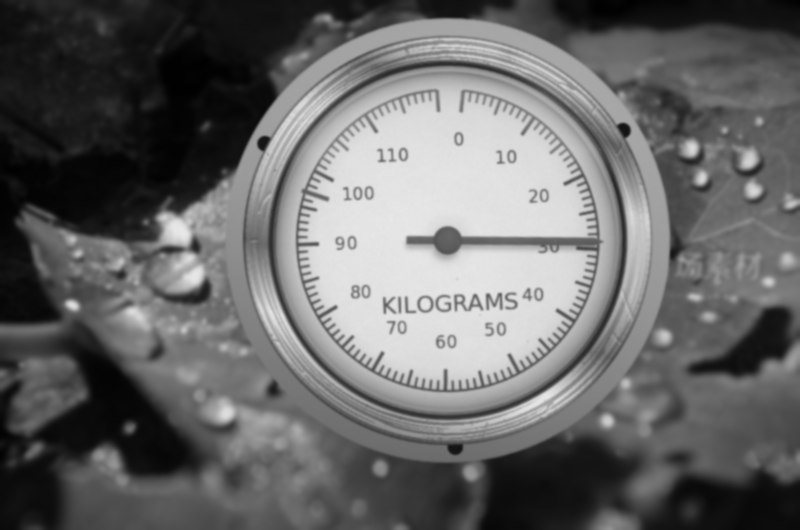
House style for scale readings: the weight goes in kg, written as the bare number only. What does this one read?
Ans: 29
